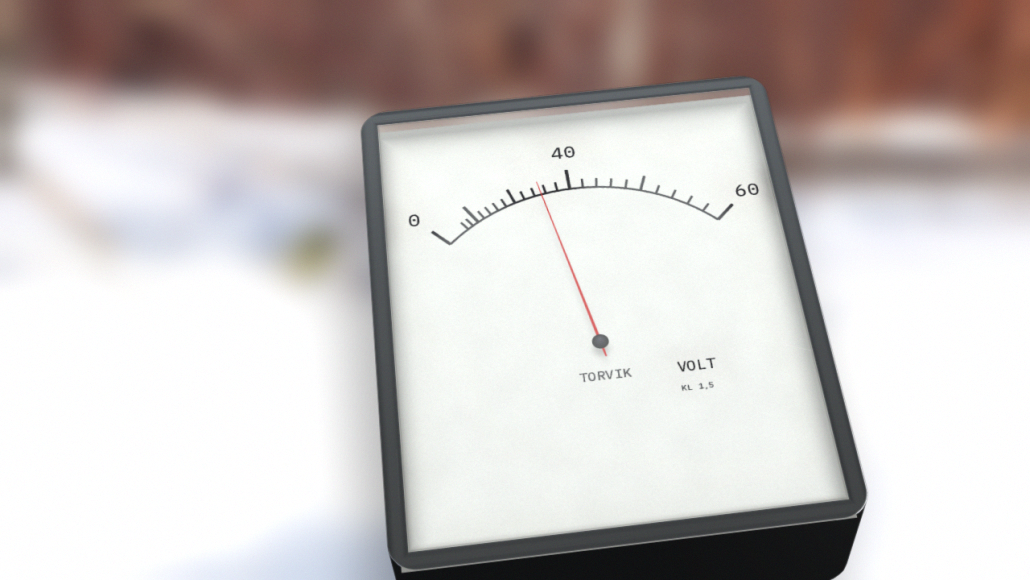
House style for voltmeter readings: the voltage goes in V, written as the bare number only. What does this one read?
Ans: 35
